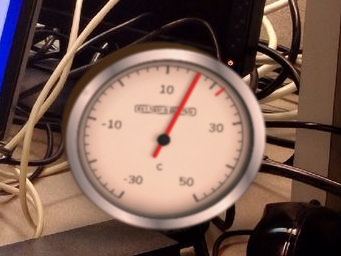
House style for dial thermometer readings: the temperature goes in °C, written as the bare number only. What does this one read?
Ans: 16
